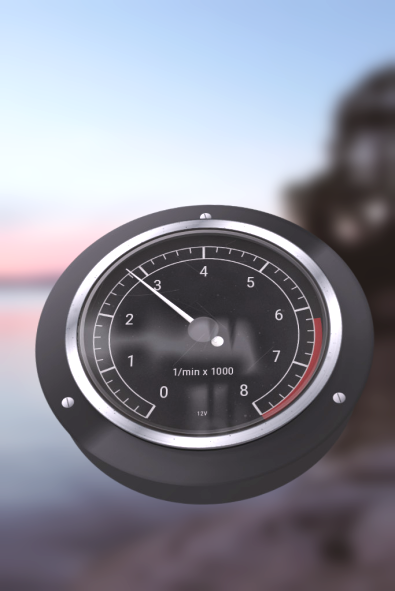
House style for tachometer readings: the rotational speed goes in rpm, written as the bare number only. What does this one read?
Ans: 2800
